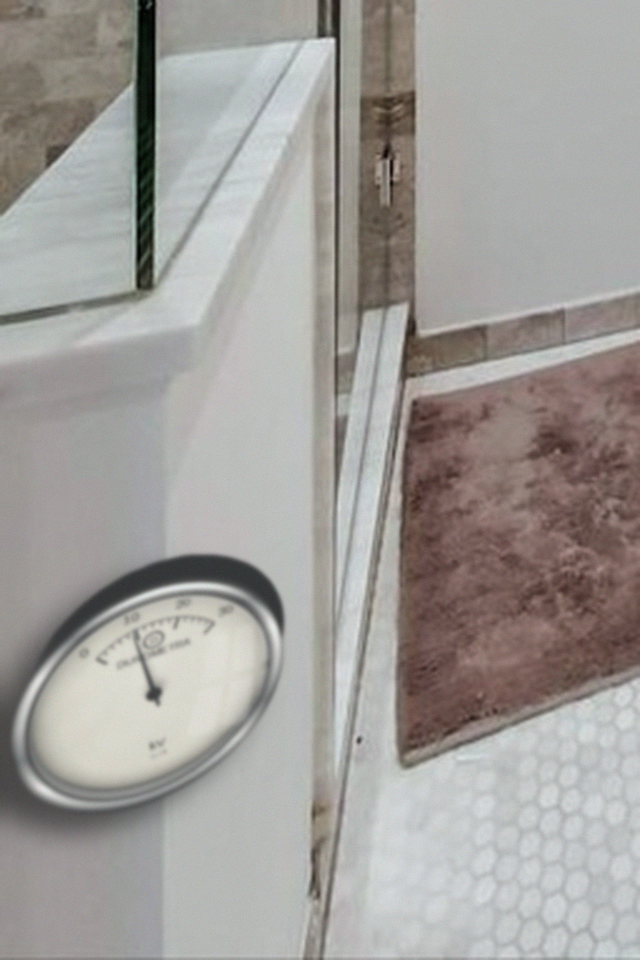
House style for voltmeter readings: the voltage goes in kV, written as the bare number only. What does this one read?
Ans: 10
